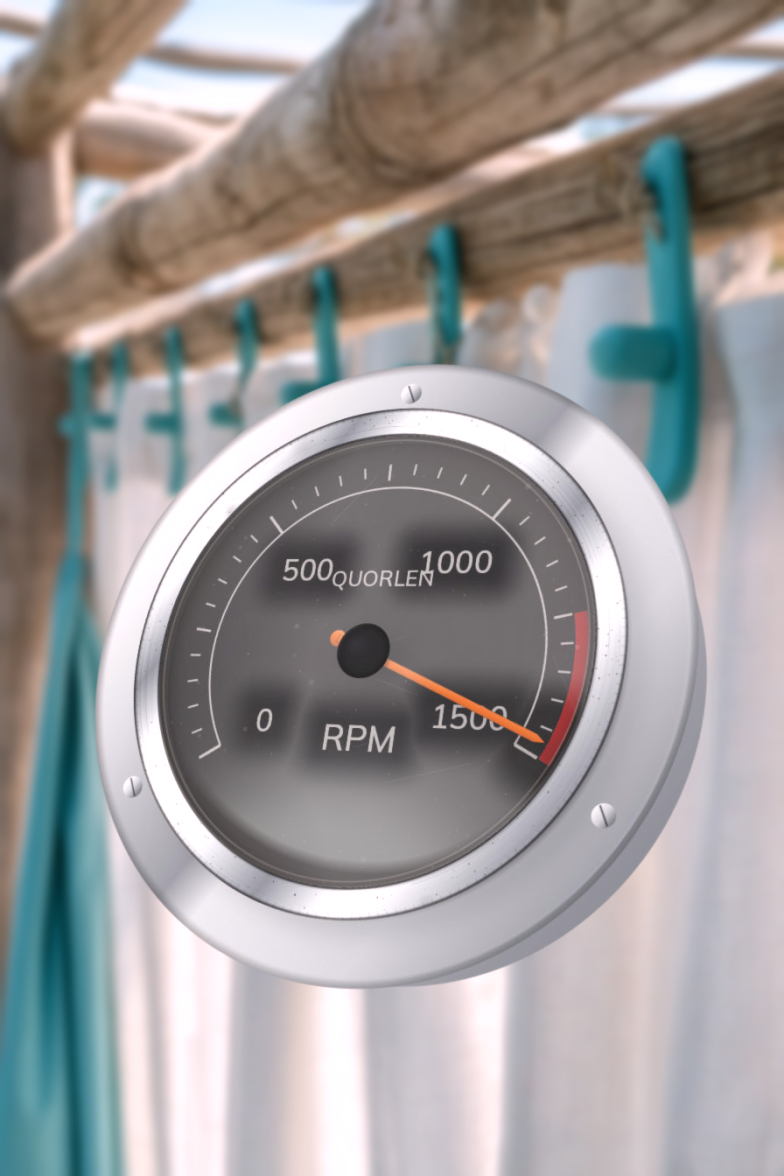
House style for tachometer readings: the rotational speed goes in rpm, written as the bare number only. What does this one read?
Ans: 1475
